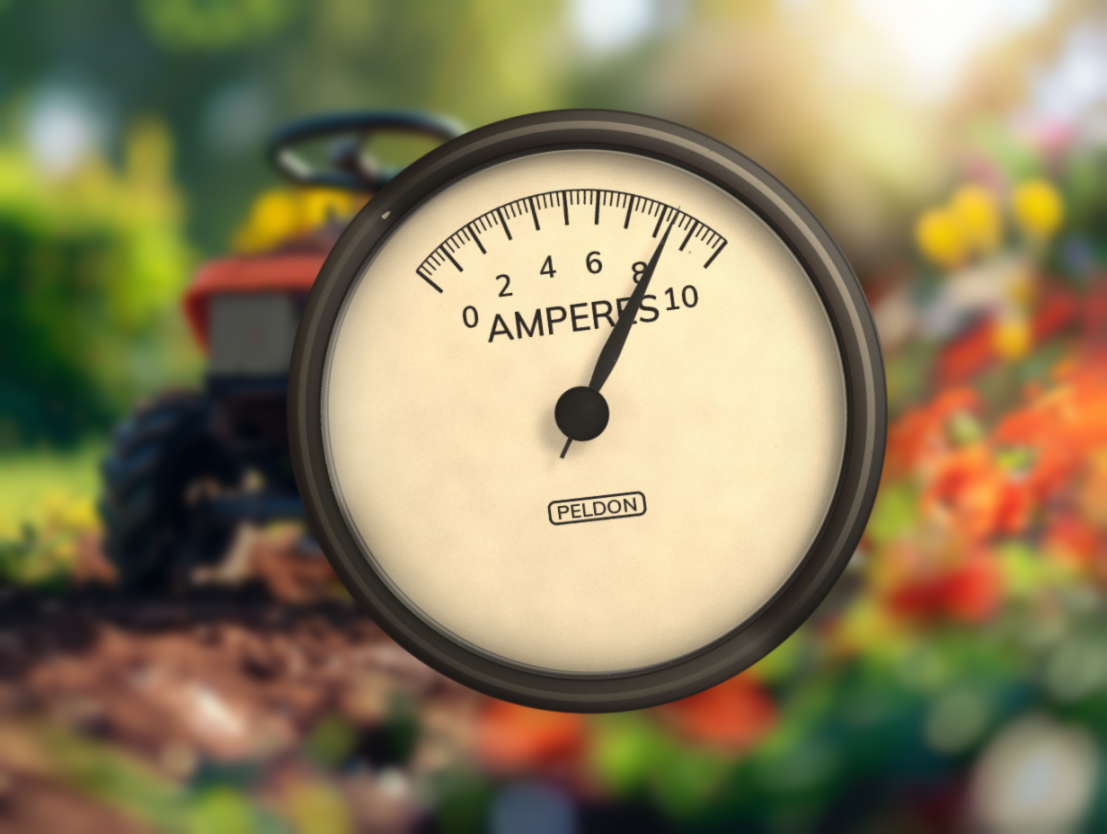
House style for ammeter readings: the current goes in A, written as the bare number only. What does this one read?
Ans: 8.4
